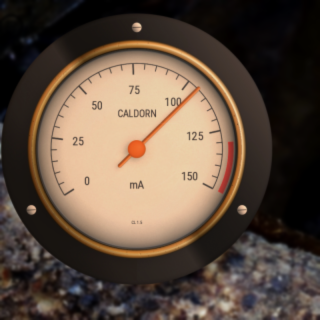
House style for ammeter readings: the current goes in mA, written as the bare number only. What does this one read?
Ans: 105
